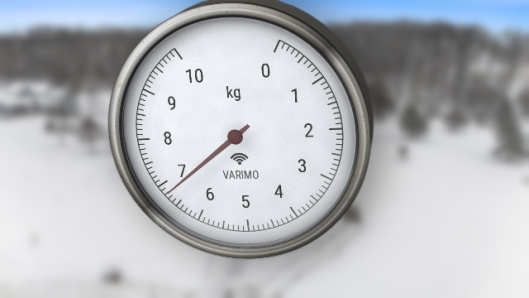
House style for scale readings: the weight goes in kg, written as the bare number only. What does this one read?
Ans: 6.8
